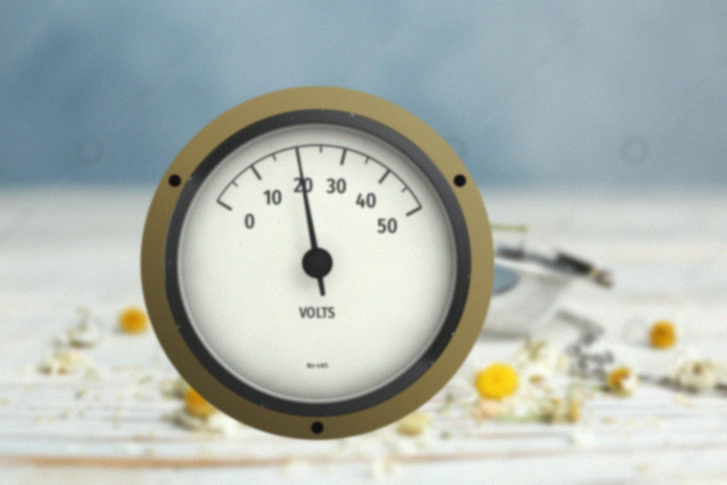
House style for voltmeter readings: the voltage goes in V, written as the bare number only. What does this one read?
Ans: 20
